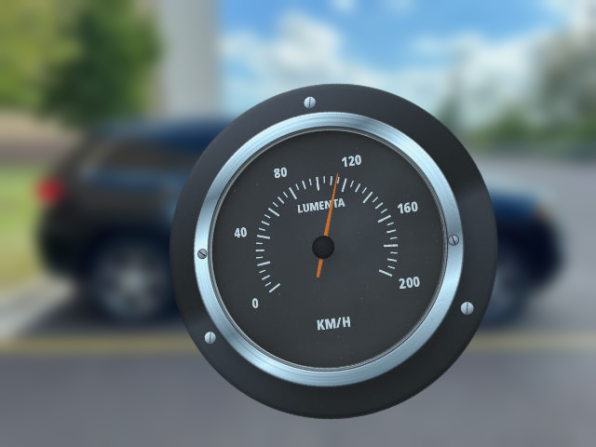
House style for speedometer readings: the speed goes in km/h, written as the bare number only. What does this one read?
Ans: 115
